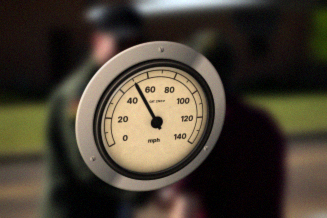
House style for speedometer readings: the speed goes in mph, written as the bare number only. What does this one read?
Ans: 50
